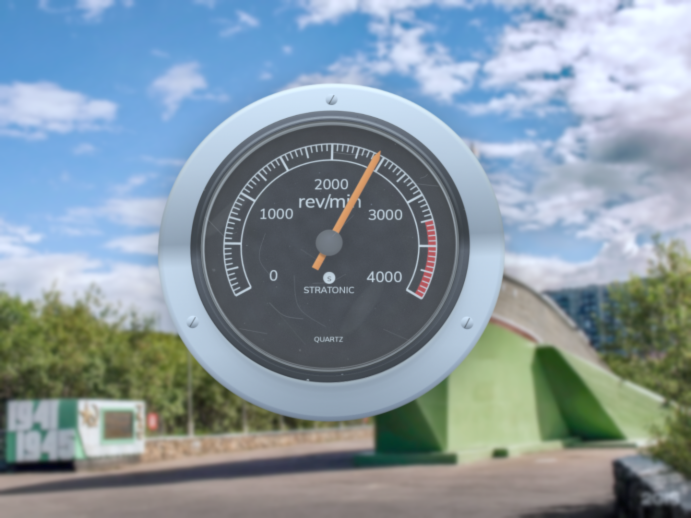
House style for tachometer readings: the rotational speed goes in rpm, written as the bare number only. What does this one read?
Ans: 2450
